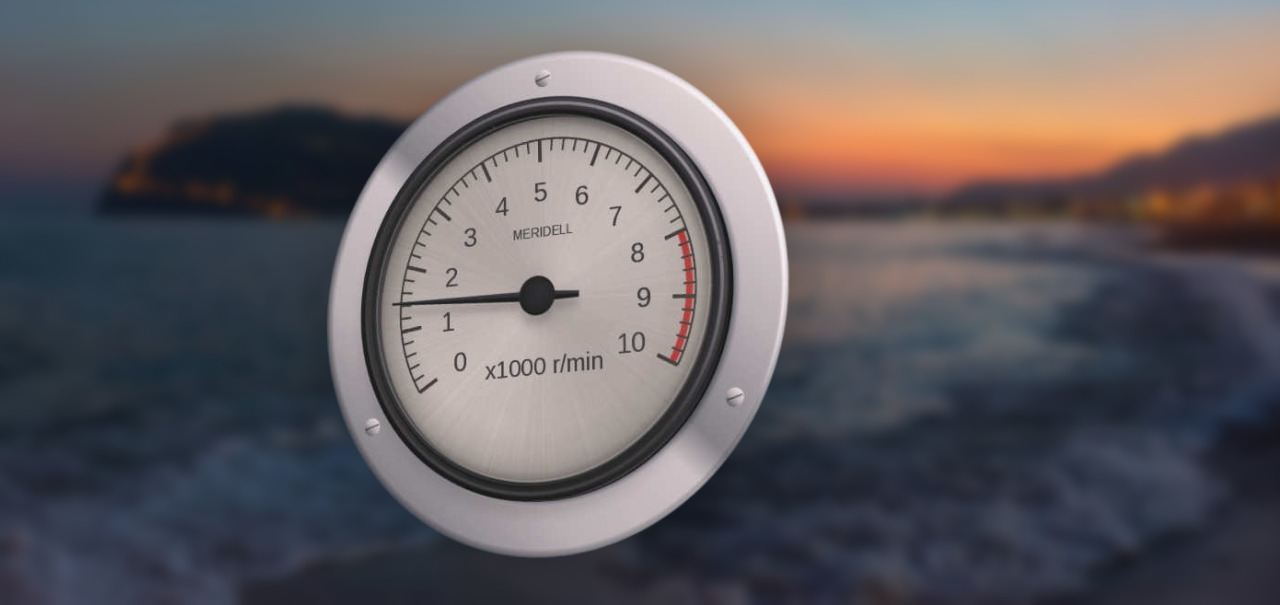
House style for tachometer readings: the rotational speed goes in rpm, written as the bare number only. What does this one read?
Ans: 1400
